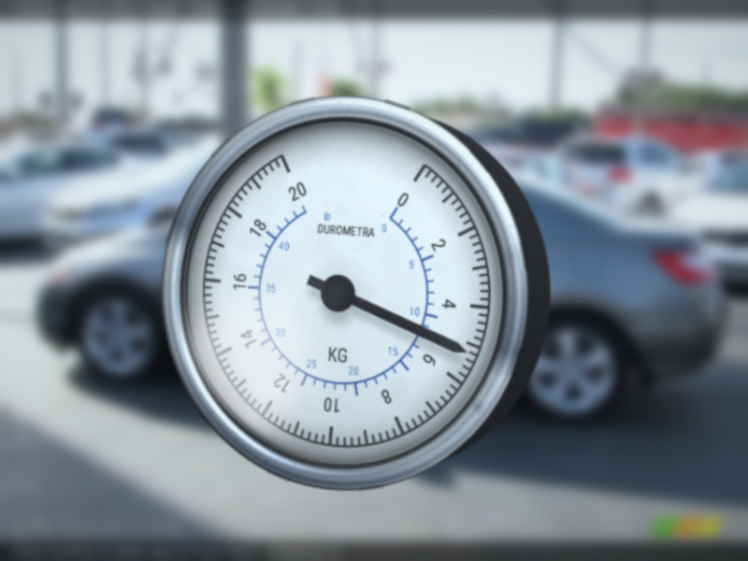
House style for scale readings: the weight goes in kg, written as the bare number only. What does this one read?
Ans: 5.2
